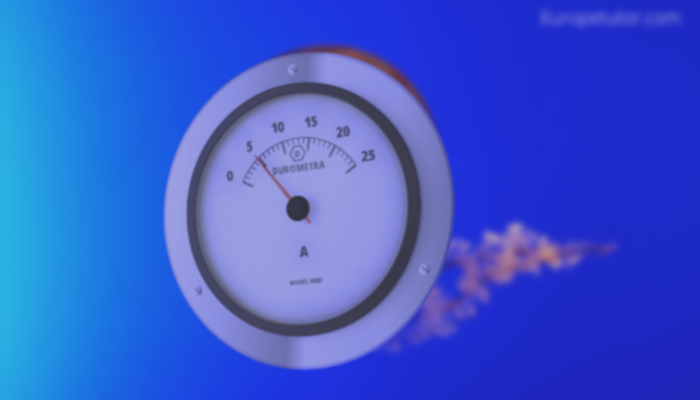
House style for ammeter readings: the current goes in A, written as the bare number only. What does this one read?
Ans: 5
